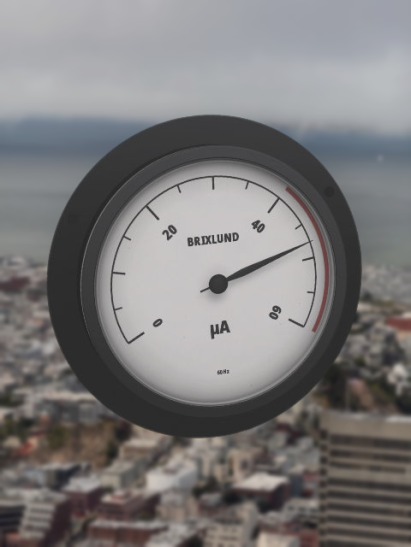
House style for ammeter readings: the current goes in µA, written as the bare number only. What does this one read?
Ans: 47.5
